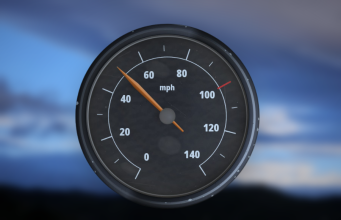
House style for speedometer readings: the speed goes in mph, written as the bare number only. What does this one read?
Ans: 50
